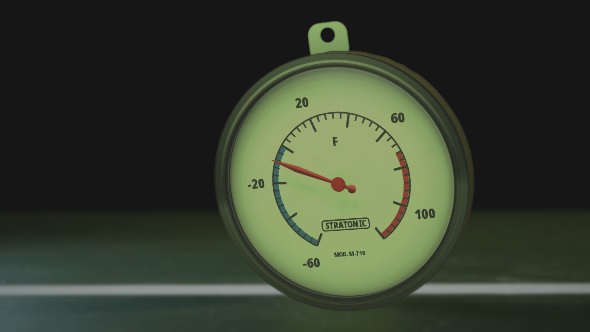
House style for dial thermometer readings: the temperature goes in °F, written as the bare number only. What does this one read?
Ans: -8
